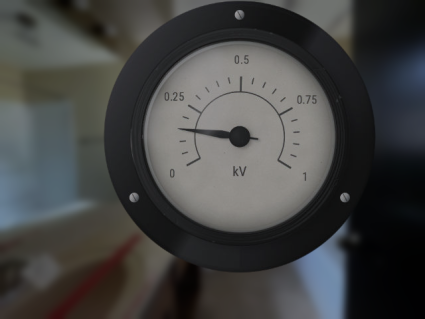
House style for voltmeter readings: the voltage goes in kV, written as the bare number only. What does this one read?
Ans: 0.15
